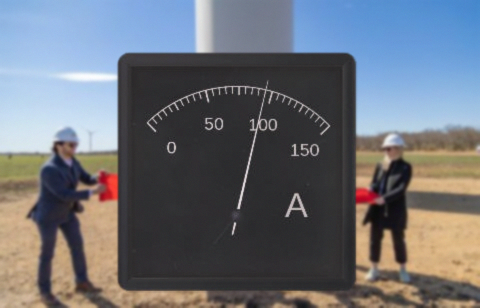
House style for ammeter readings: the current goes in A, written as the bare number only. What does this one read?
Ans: 95
